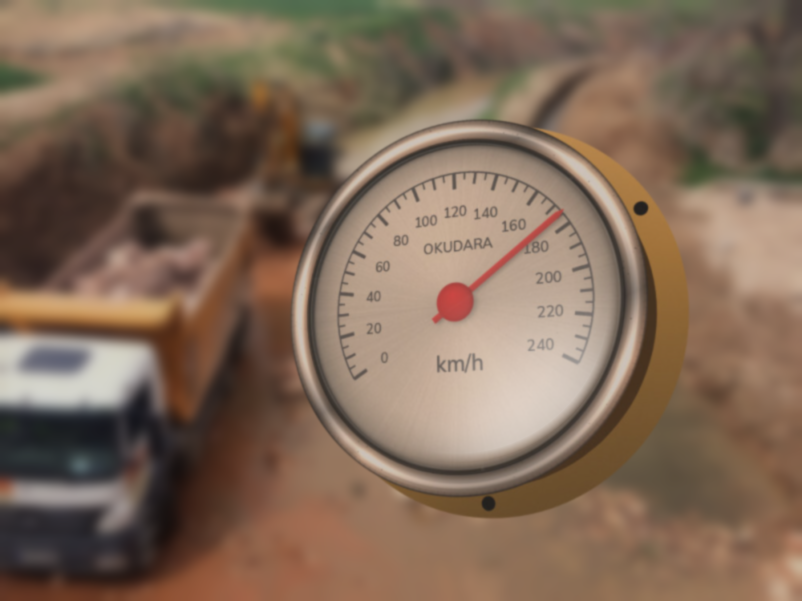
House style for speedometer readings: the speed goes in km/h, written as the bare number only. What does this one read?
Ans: 175
